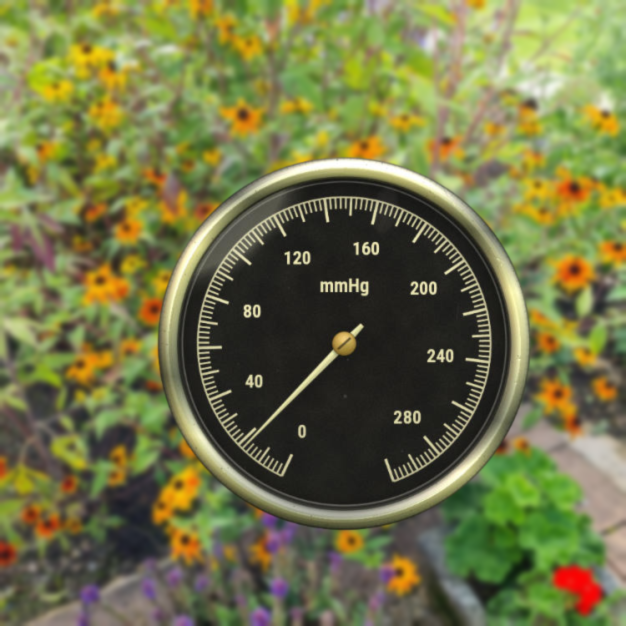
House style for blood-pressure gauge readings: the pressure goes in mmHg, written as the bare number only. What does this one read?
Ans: 18
